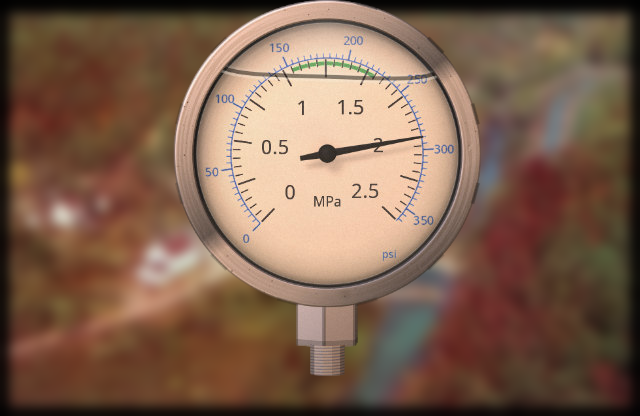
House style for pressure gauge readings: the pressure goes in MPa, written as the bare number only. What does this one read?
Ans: 2
